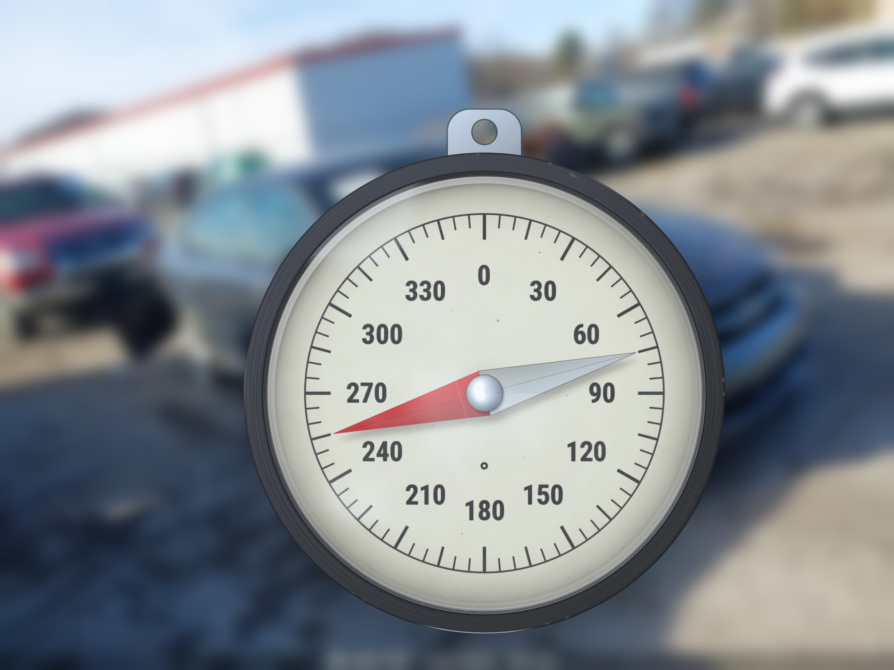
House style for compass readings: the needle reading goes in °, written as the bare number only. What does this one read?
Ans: 255
